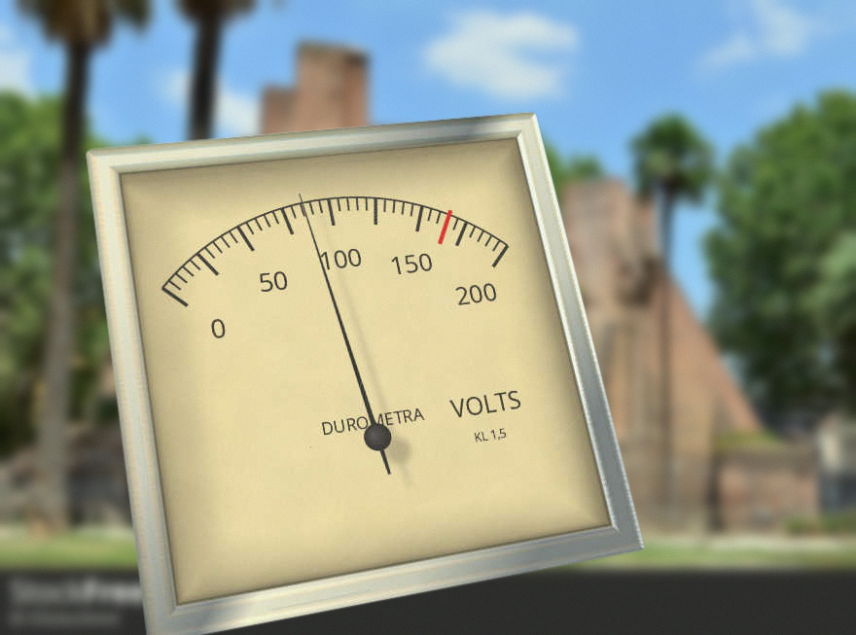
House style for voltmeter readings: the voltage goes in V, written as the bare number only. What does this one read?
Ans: 85
